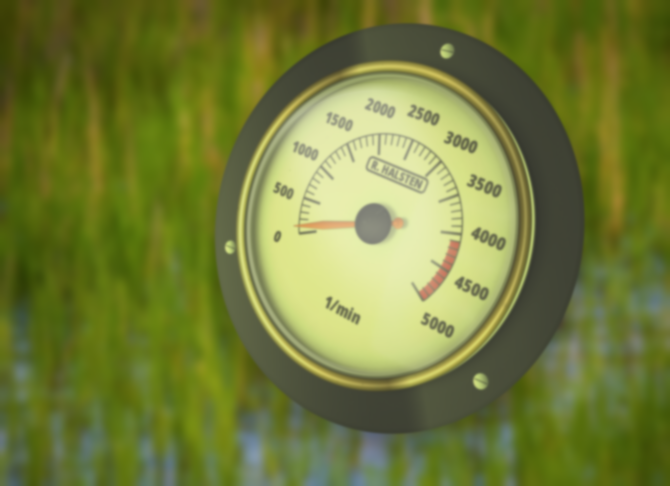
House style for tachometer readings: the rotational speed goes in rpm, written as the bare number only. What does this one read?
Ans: 100
